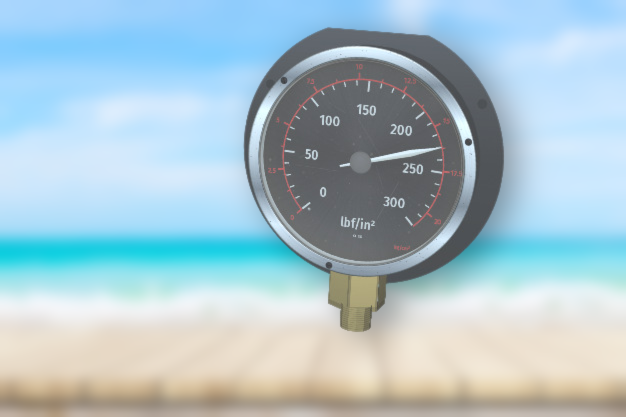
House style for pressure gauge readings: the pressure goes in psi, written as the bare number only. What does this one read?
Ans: 230
